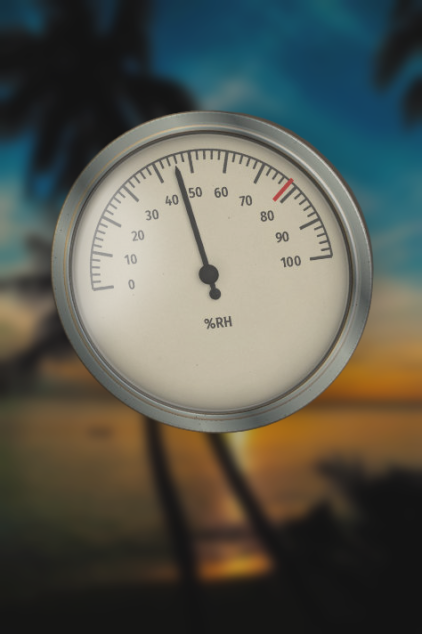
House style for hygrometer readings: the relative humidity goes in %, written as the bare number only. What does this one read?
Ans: 46
